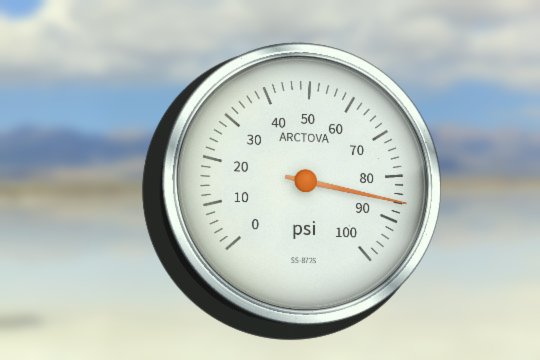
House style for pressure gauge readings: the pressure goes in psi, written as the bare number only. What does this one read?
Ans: 86
